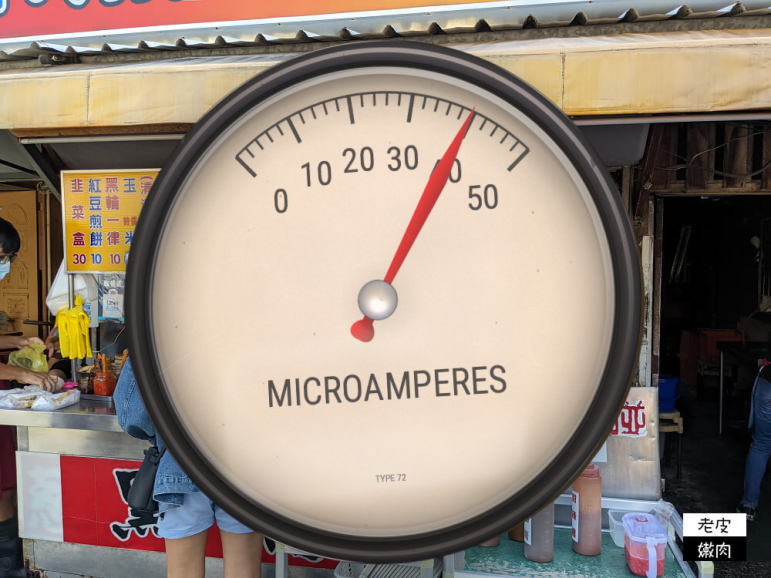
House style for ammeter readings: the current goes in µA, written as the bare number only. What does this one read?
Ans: 40
